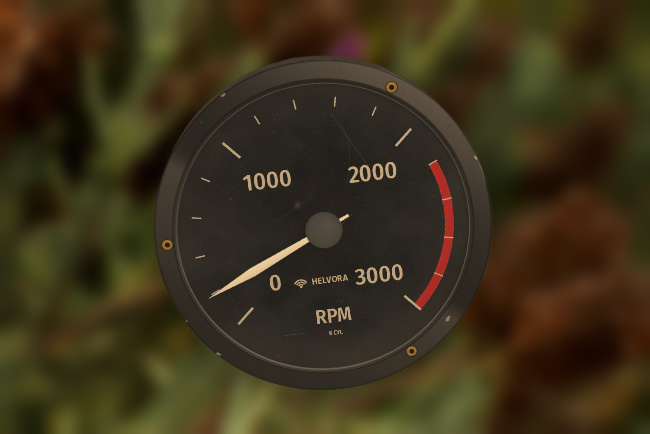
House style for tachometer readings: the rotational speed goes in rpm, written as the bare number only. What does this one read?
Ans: 200
